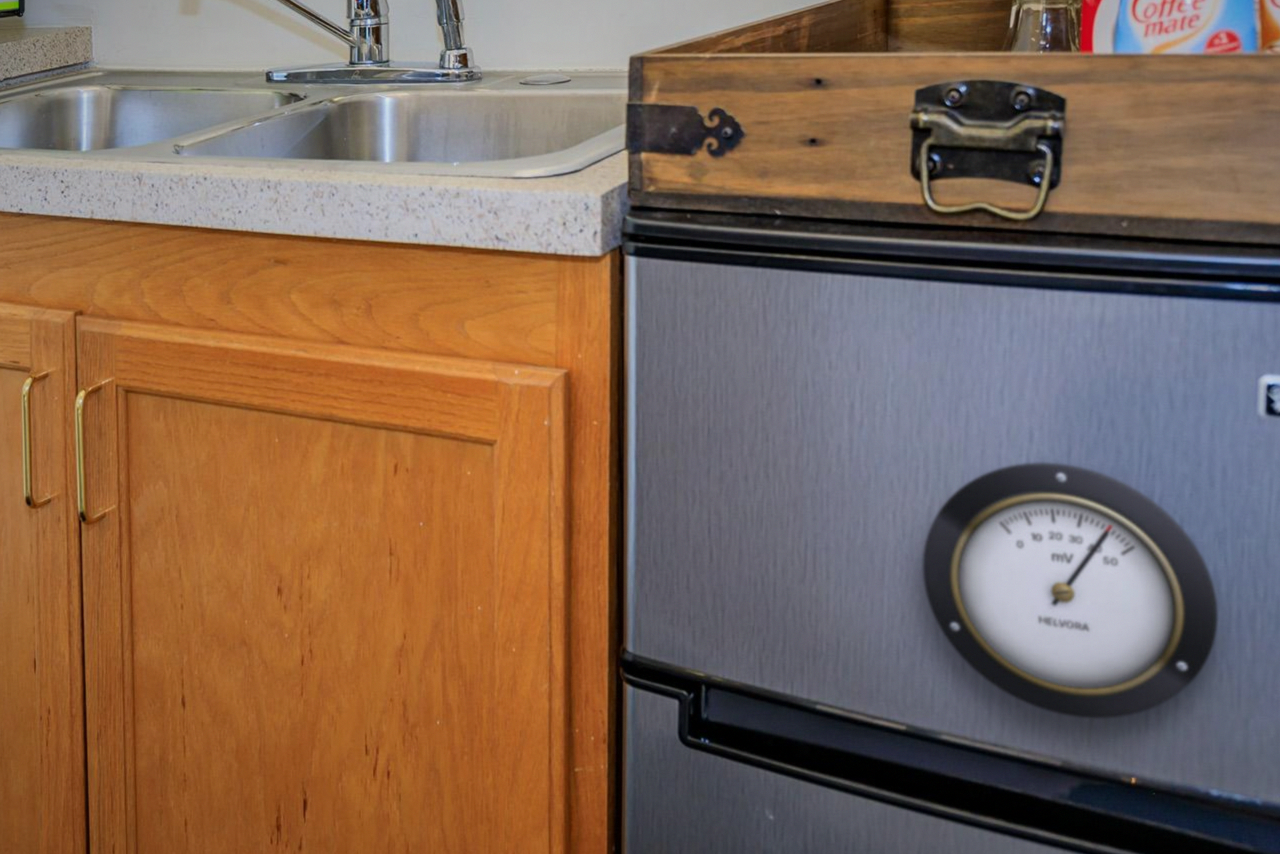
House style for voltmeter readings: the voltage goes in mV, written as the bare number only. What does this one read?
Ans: 40
